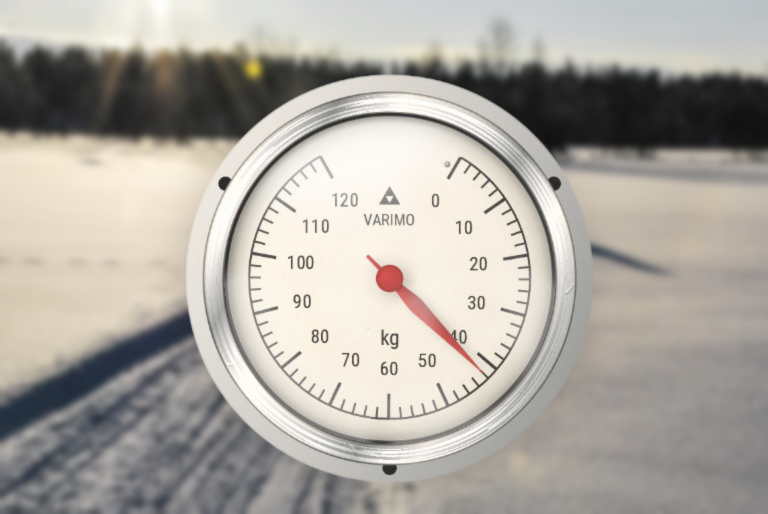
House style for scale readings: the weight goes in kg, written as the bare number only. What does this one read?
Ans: 42
